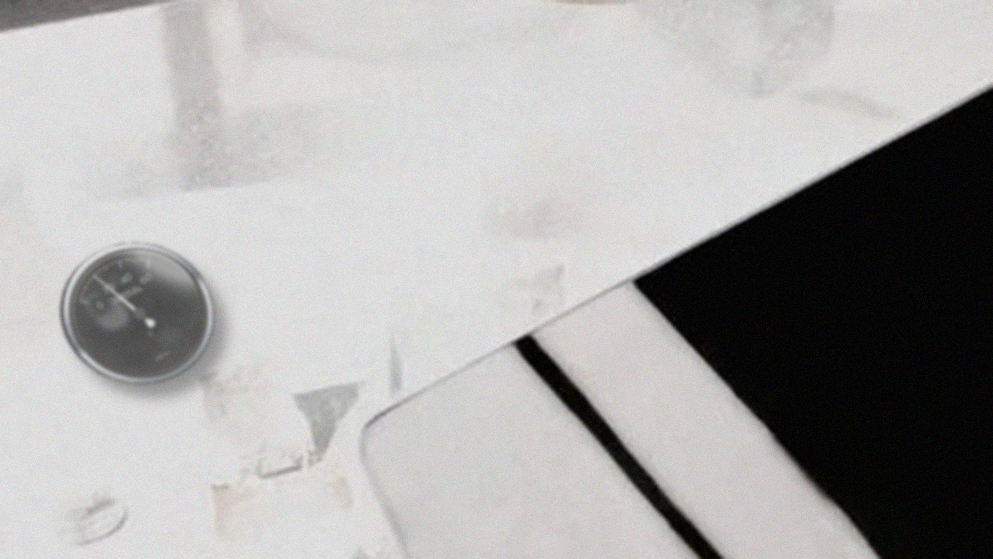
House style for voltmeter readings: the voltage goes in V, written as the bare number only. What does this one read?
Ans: 20
